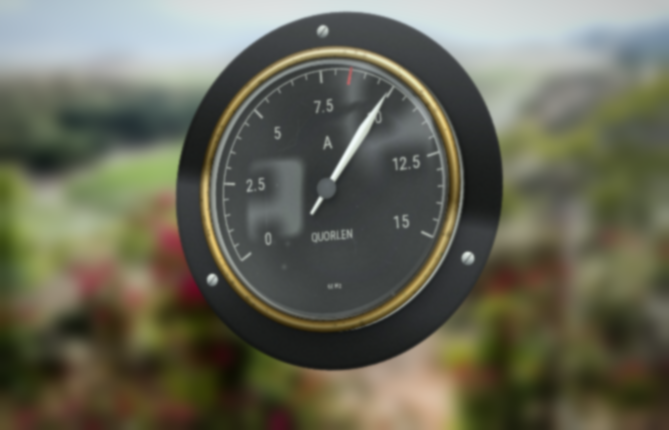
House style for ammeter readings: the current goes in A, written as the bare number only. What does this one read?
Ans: 10
